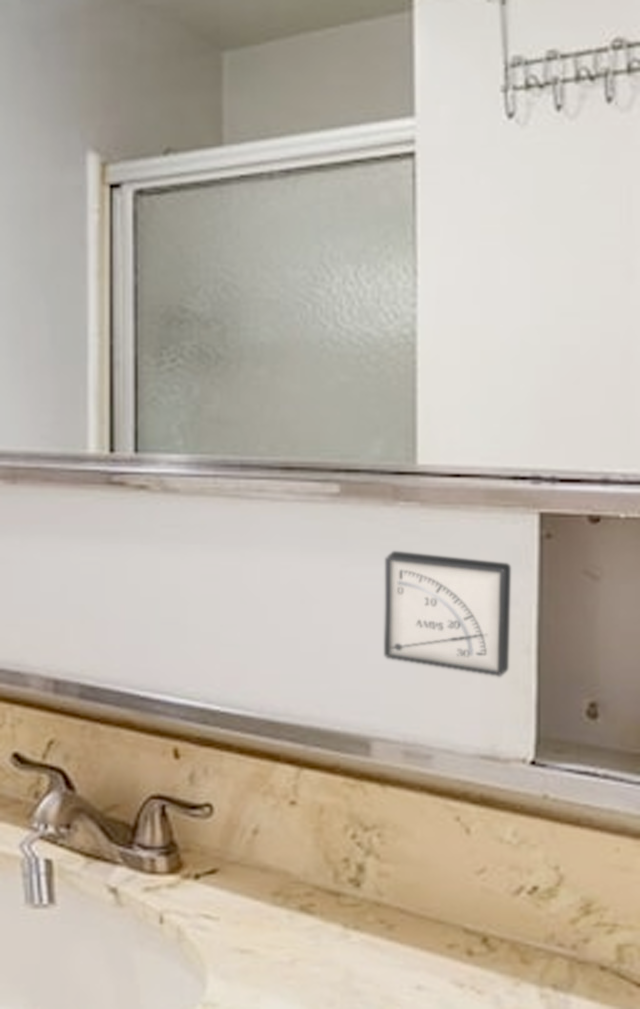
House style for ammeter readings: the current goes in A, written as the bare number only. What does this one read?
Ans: 25
